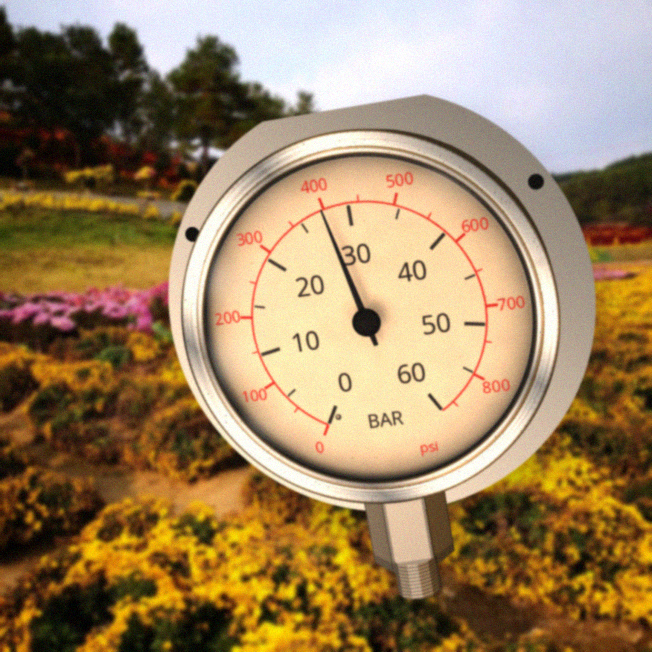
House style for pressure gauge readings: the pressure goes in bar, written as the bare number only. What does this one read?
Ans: 27.5
